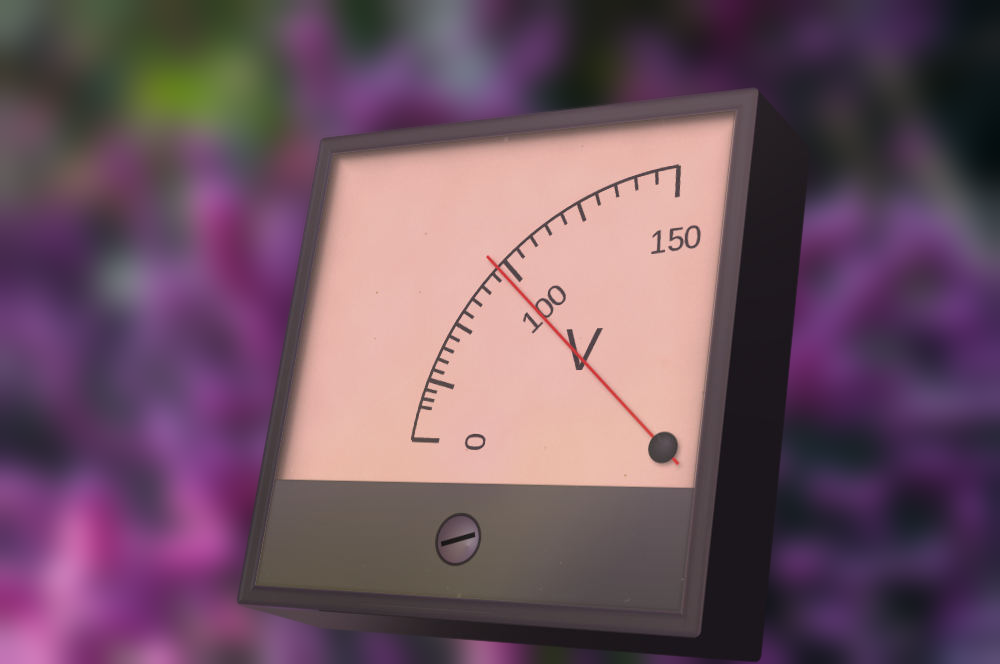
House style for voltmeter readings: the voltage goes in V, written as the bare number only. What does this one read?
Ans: 97.5
